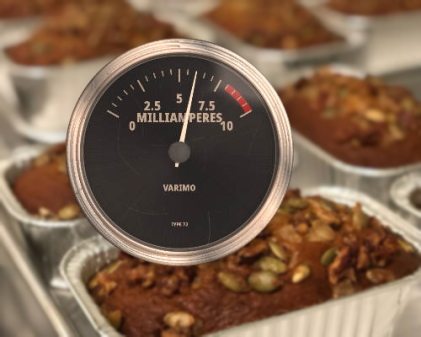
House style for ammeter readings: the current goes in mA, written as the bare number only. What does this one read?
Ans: 6
